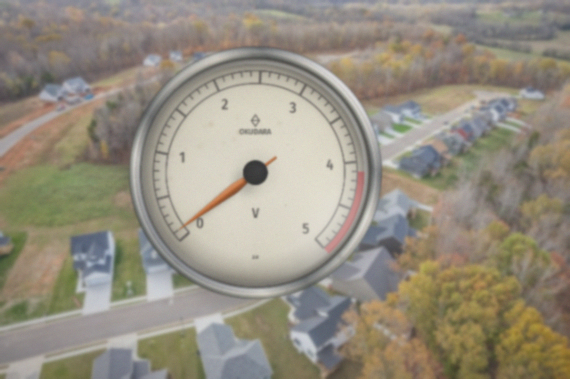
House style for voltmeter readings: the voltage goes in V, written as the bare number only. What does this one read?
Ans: 0.1
